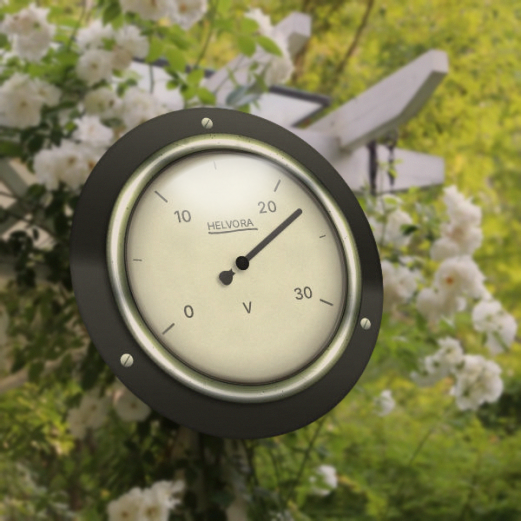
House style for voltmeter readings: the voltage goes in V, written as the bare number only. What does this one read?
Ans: 22.5
